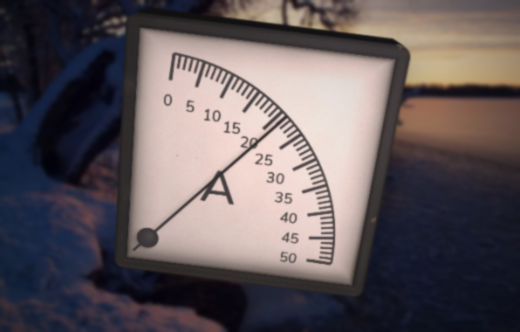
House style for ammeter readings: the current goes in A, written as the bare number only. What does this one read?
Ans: 21
